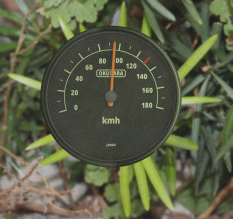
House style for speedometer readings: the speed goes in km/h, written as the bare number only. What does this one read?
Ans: 95
